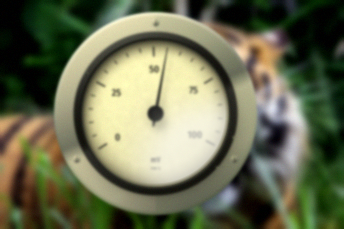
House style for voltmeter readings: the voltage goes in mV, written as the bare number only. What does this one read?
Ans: 55
